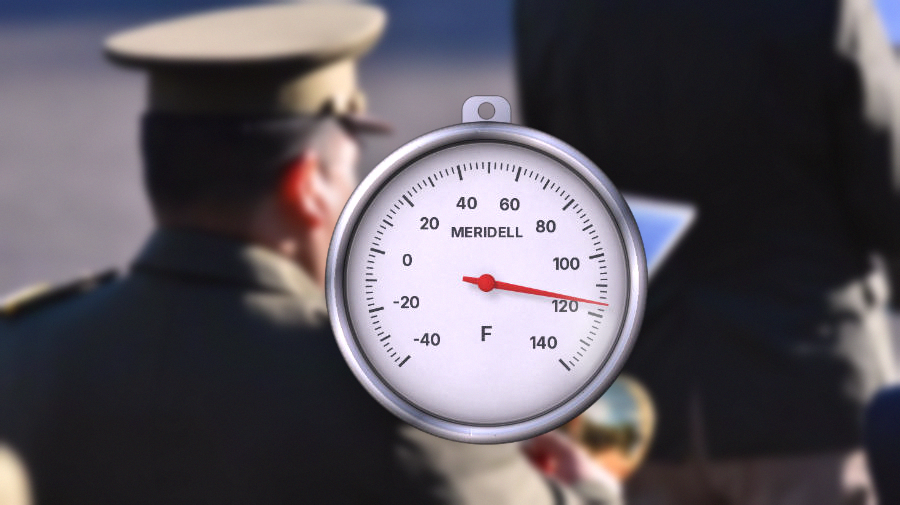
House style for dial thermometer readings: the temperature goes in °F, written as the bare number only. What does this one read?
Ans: 116
